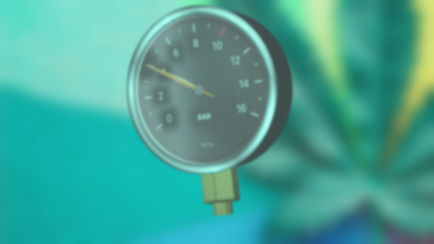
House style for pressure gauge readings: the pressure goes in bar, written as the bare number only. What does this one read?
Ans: 4
